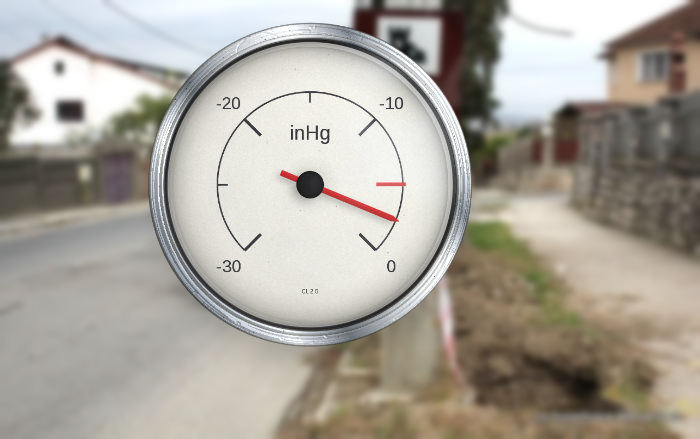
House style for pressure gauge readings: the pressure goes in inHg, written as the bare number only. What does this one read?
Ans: -2.5
